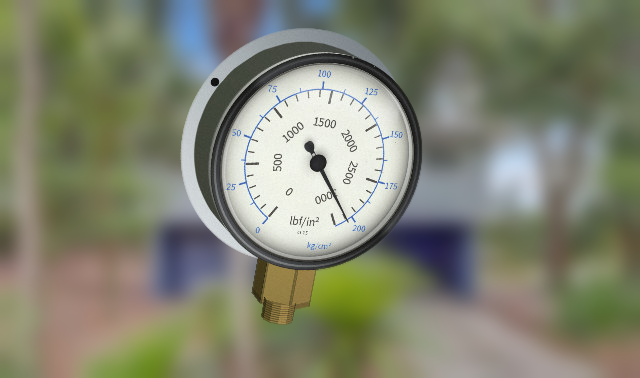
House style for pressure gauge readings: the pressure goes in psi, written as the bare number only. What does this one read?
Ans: 2900
